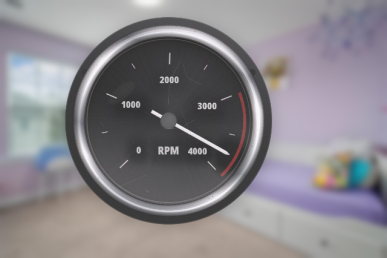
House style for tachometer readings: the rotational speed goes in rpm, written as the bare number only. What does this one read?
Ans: 3750
